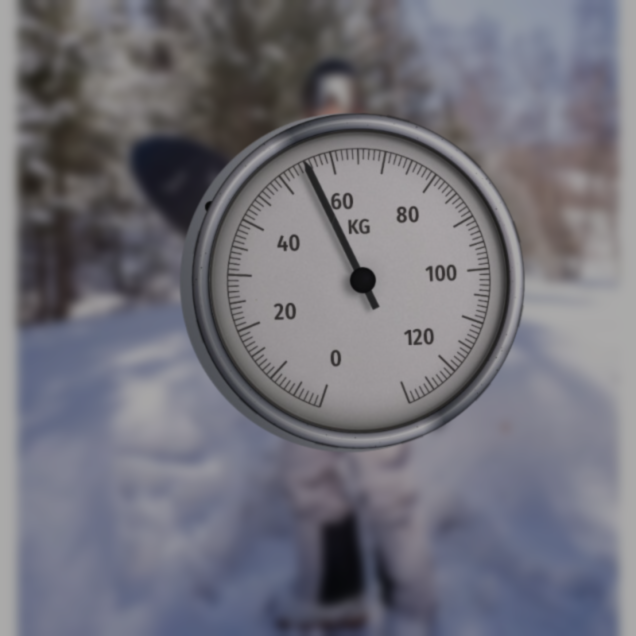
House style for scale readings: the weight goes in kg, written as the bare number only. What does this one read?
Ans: 55
